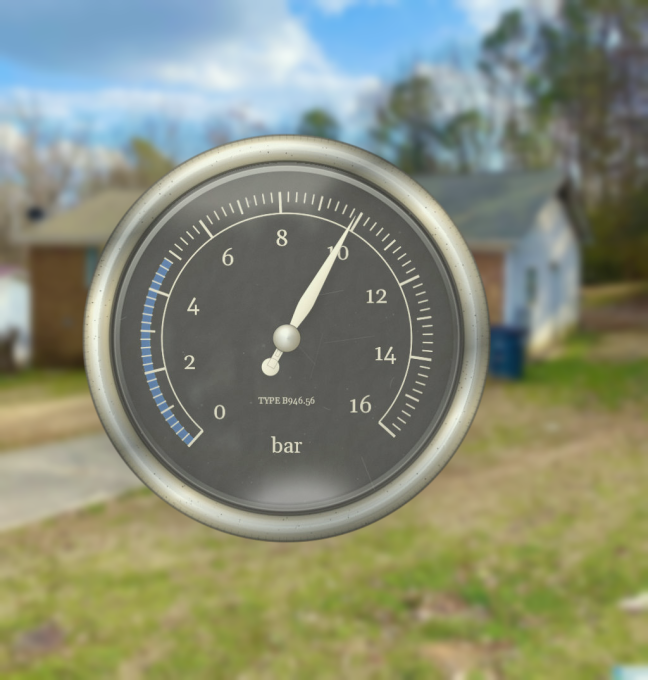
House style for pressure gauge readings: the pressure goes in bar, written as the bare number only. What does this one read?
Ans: 9.9
